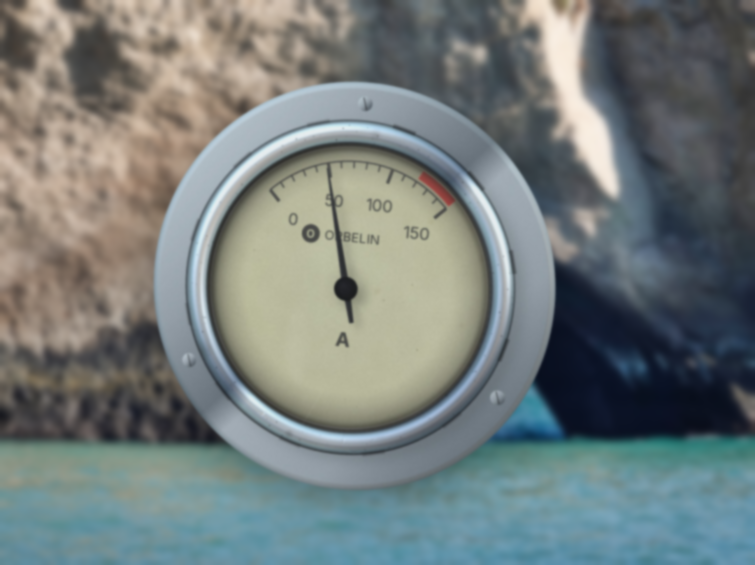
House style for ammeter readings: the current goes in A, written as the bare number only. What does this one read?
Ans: 50
